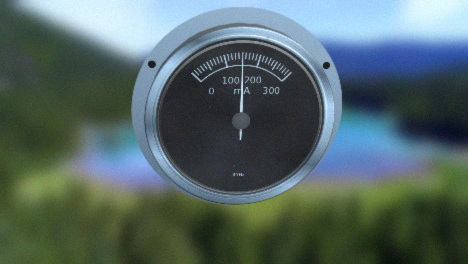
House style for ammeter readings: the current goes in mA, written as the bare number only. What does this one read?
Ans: 150
